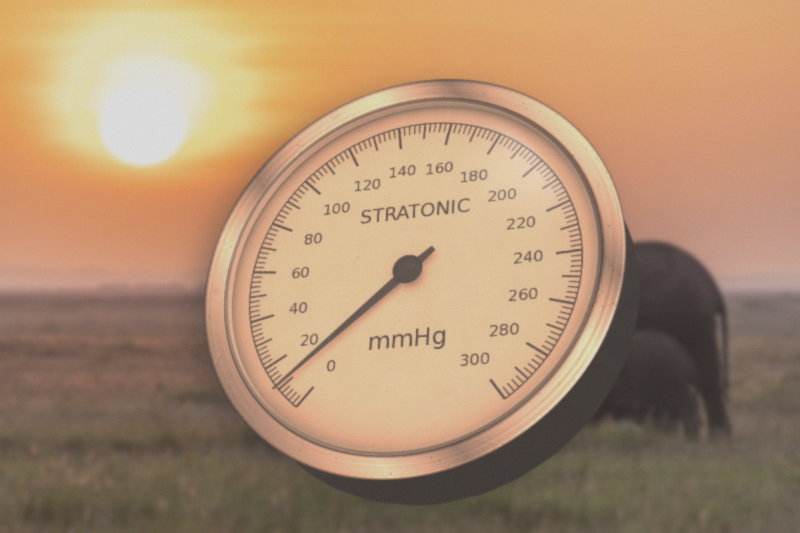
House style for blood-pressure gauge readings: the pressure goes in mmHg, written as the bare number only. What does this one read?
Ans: 10
